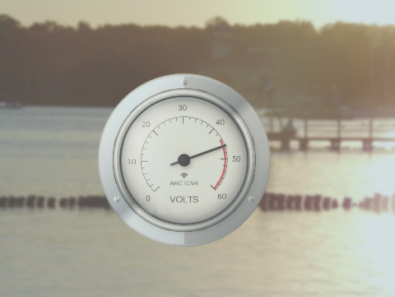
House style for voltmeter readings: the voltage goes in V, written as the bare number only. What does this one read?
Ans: 46
